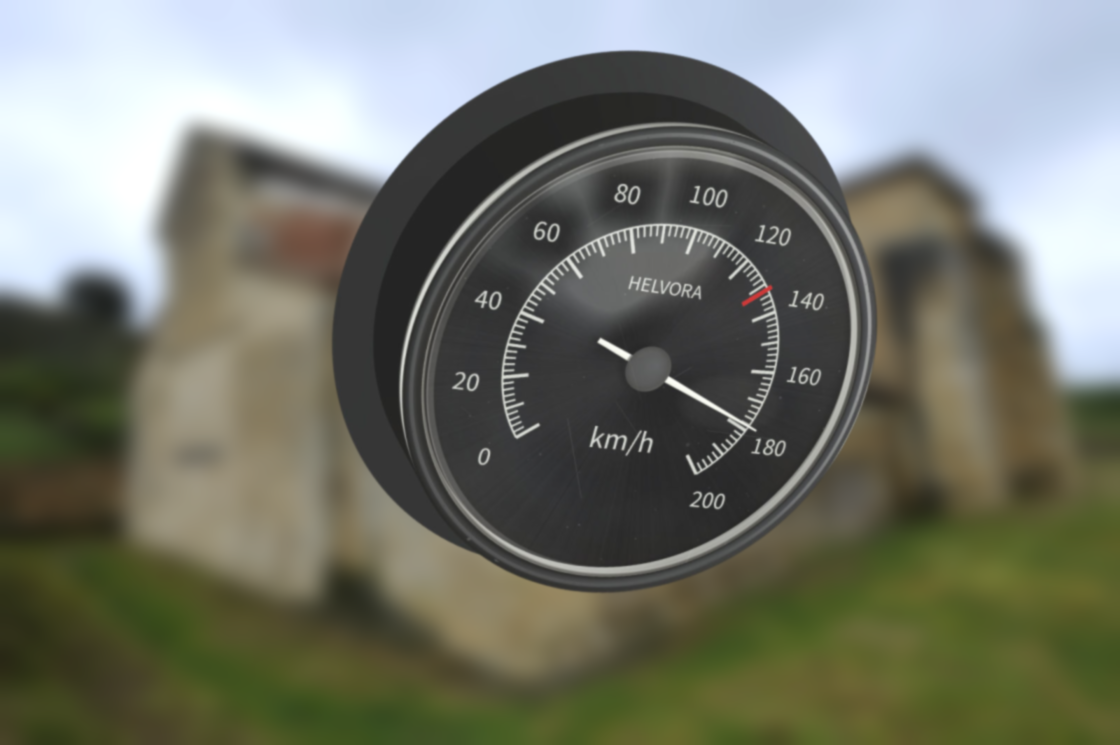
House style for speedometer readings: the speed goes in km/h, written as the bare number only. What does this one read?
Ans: 178
